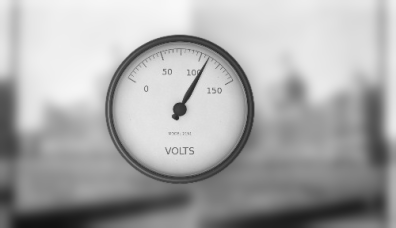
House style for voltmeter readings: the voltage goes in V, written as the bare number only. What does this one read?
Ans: 110
